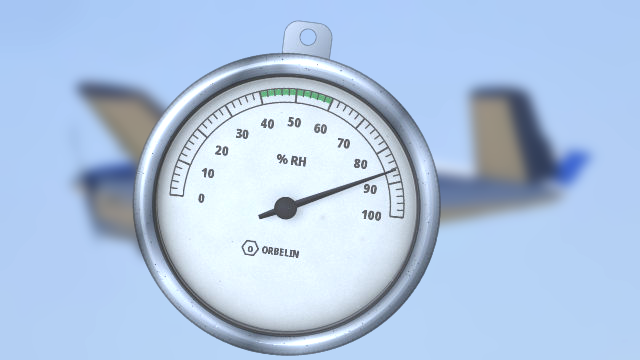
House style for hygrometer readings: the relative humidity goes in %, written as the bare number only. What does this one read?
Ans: 86
